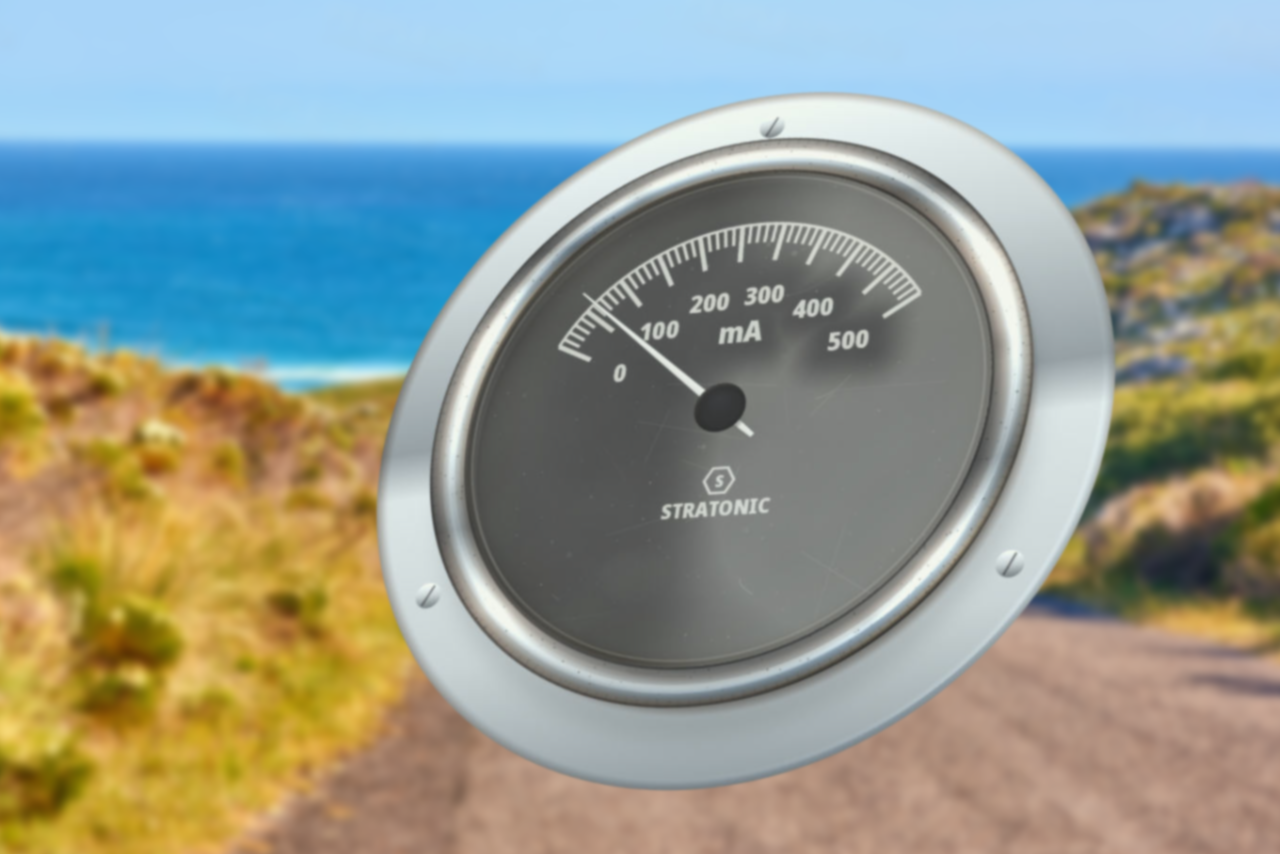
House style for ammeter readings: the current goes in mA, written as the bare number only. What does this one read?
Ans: 60
